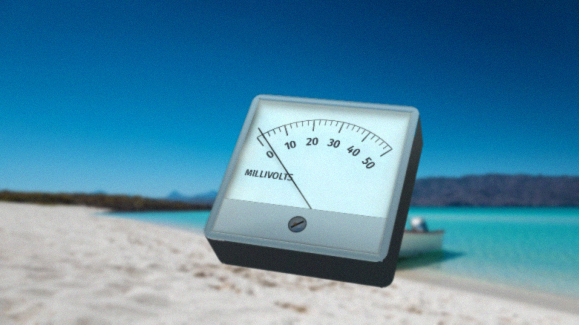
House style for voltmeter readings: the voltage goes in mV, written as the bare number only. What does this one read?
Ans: 2
